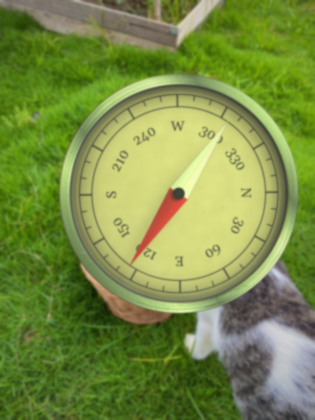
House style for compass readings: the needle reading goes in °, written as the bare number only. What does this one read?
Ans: 125
